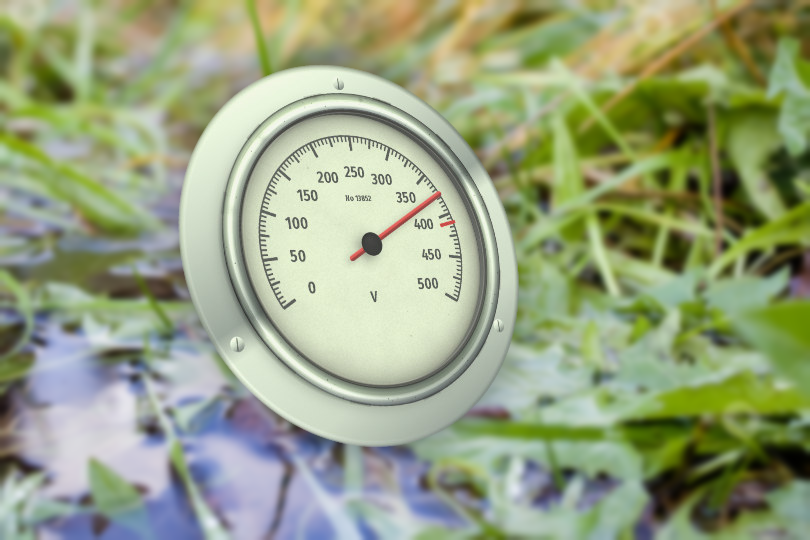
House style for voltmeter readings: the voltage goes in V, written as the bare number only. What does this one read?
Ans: 375
